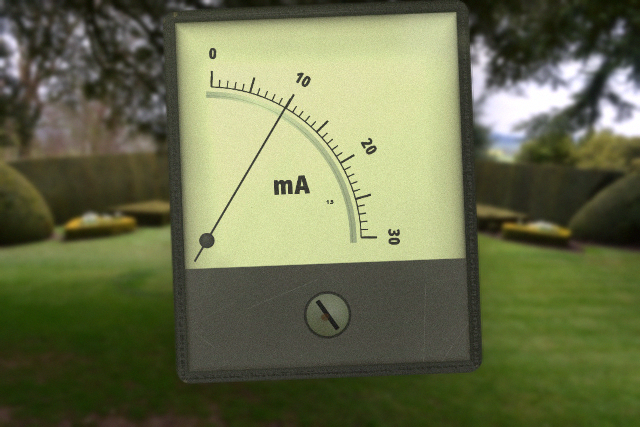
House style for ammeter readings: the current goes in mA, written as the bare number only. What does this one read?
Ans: 10
